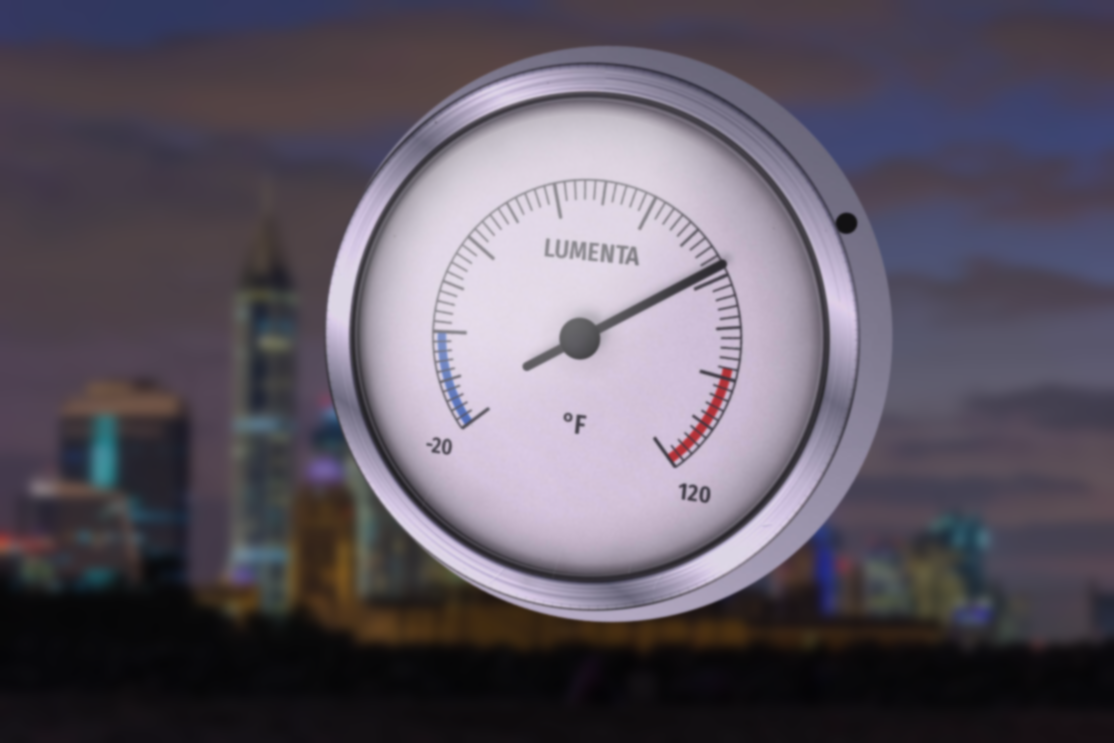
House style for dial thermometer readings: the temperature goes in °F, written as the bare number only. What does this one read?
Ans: 78
